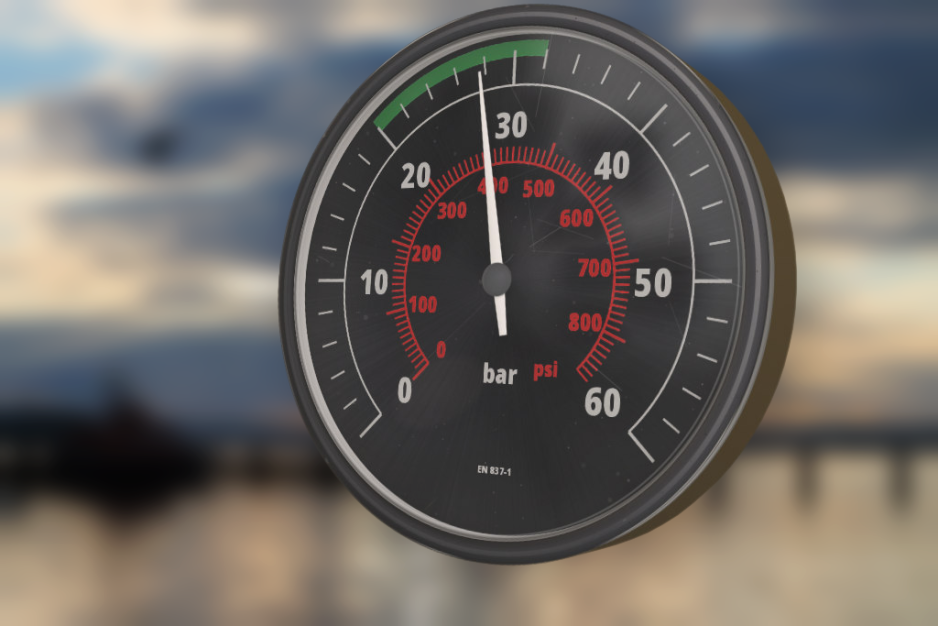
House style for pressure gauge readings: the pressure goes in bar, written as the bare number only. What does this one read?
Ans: 28
